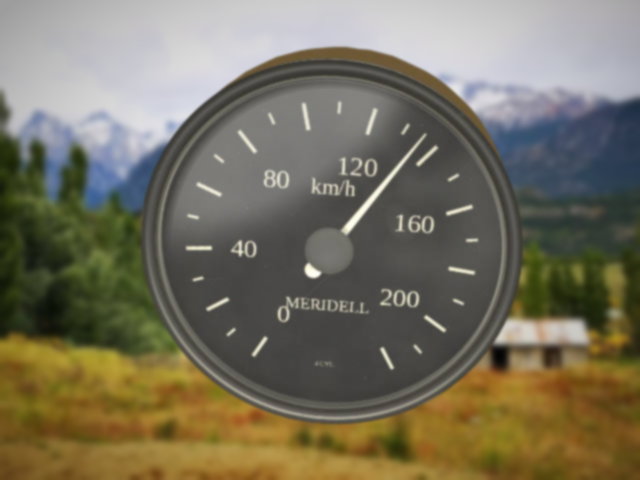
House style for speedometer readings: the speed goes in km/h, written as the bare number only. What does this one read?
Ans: 135
